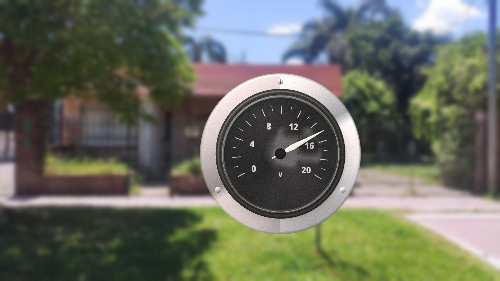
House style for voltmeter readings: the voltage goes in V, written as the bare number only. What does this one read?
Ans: 15
